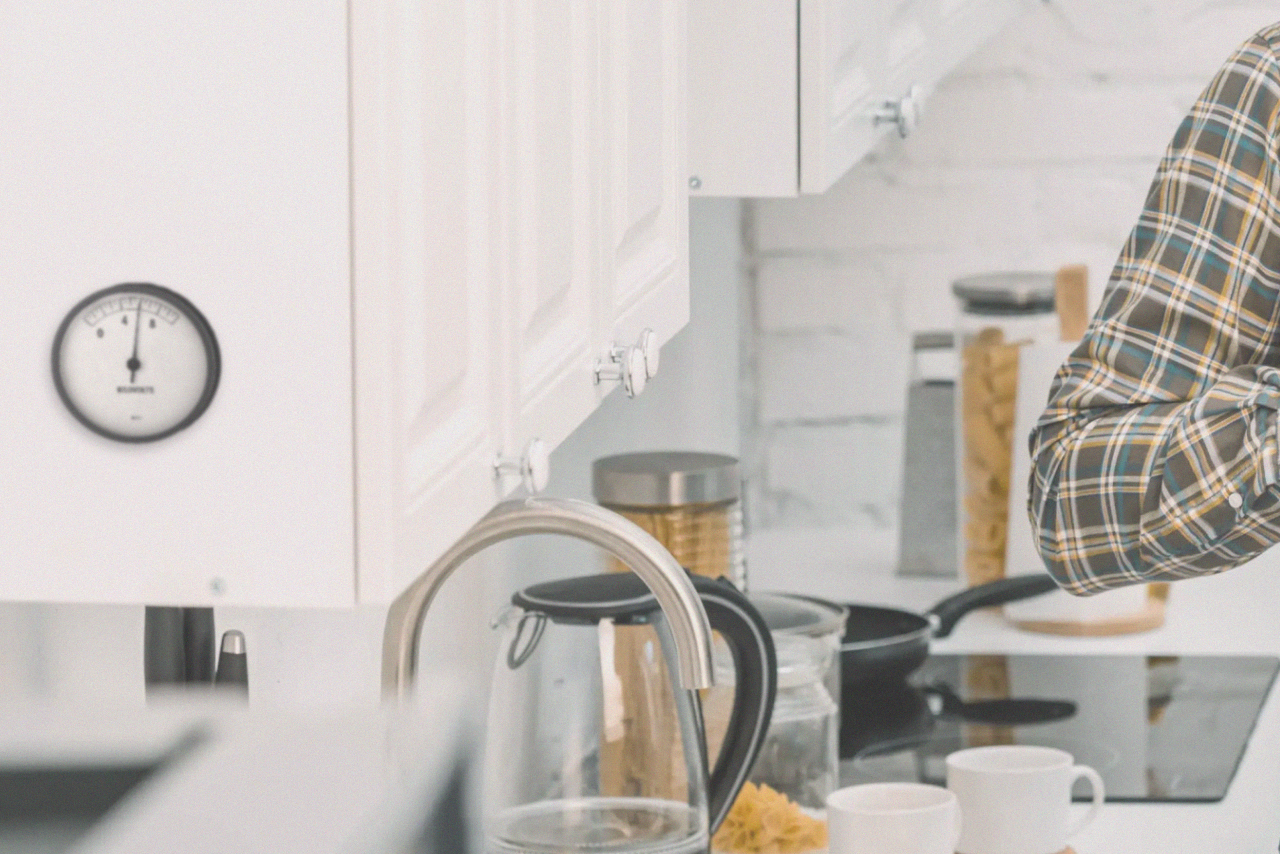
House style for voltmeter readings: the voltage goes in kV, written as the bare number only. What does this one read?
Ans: 6
